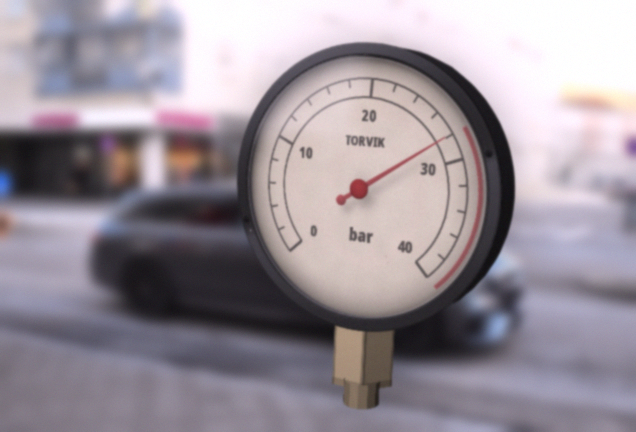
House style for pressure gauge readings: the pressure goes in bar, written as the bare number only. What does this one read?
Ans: 28
